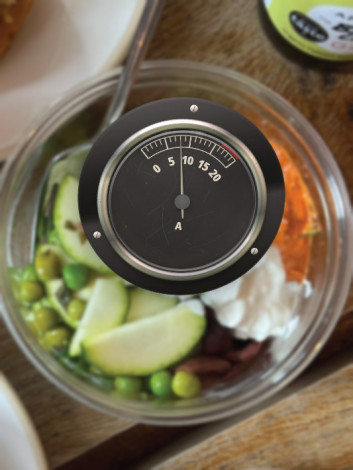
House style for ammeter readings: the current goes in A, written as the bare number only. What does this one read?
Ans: 8
